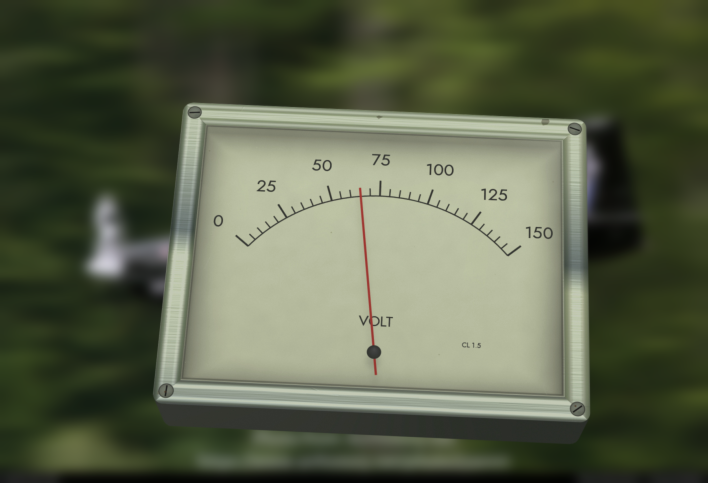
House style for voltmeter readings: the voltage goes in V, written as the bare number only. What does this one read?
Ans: 65
